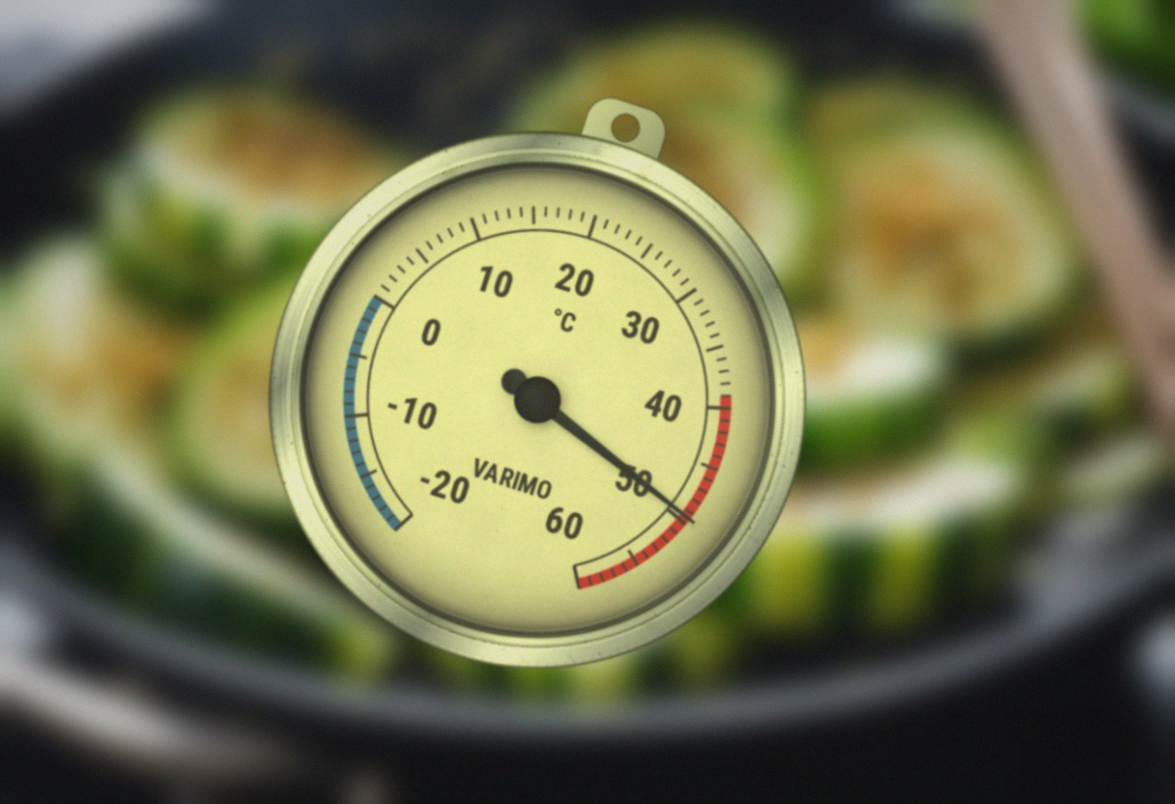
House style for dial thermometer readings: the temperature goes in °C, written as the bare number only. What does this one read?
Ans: 49.5
